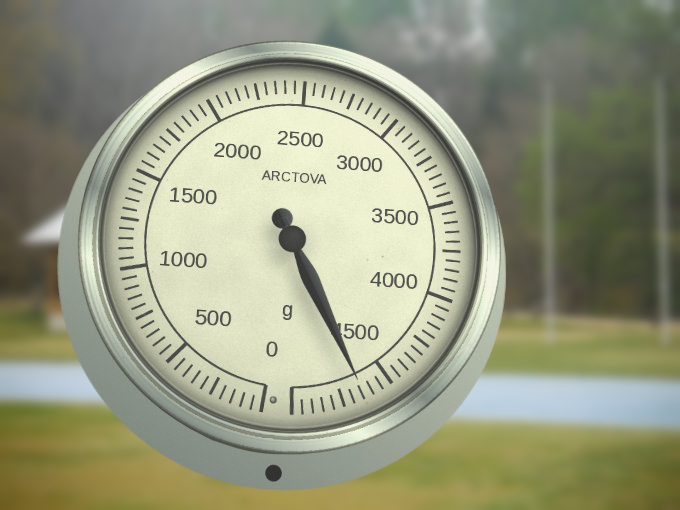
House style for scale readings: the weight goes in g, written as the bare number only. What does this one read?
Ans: 4650
